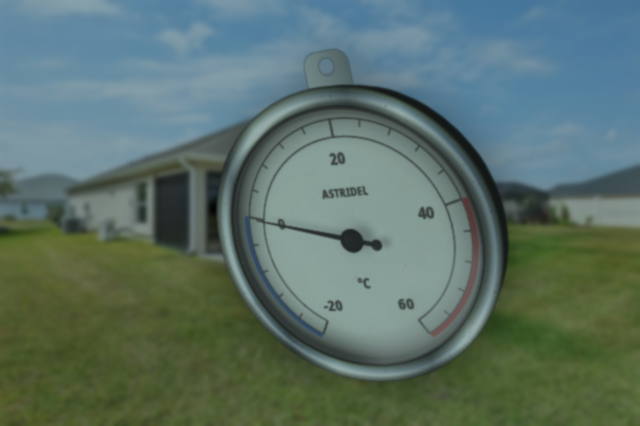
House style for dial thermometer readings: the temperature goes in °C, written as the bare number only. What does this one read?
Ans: 0
